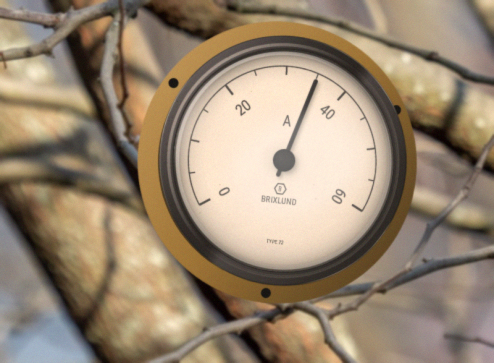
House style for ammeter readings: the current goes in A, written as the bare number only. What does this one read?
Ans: 35
